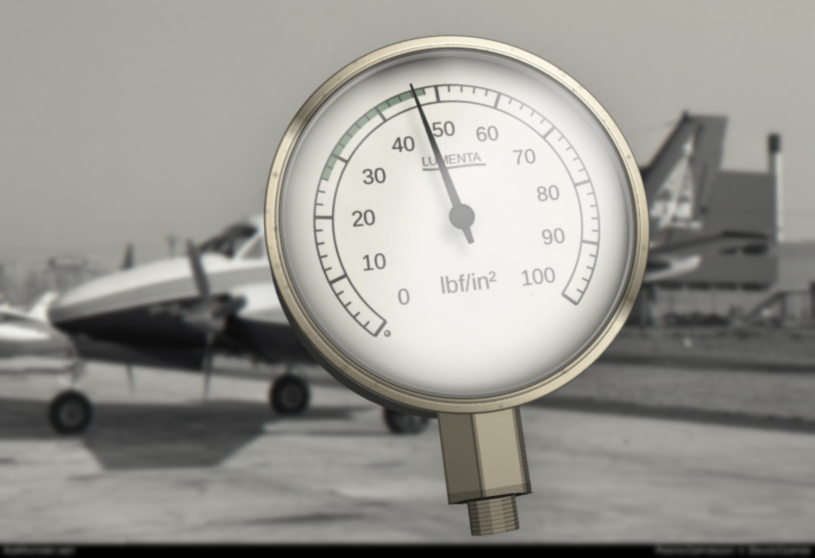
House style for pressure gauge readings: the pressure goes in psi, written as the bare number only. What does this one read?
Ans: 46
